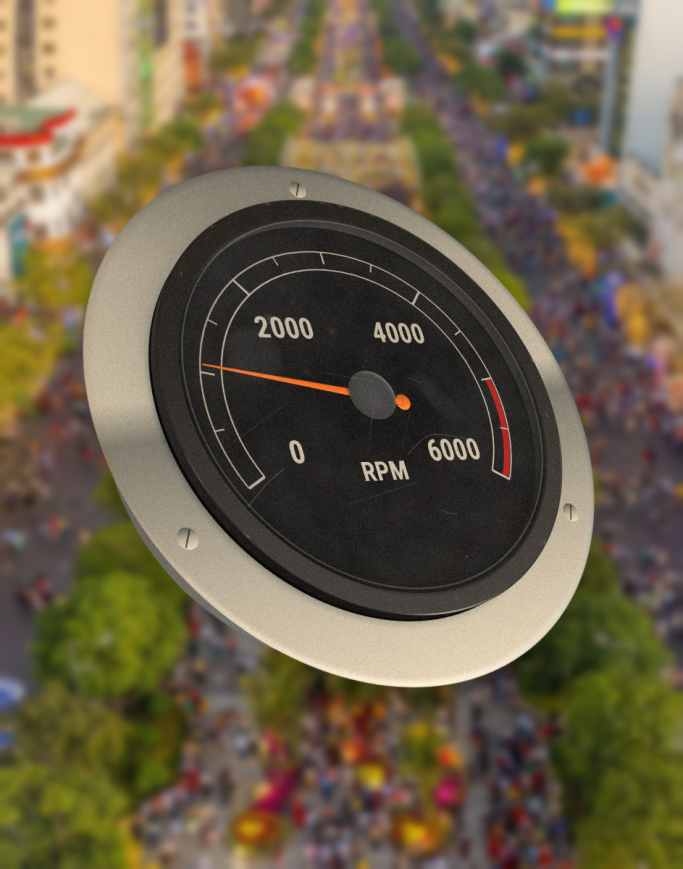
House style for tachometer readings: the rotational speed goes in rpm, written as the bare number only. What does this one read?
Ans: 1000
